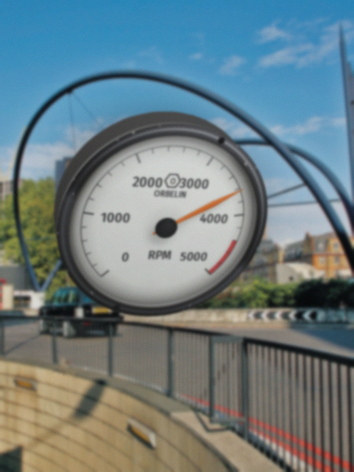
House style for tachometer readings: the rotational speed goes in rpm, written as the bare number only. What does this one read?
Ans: 3600
